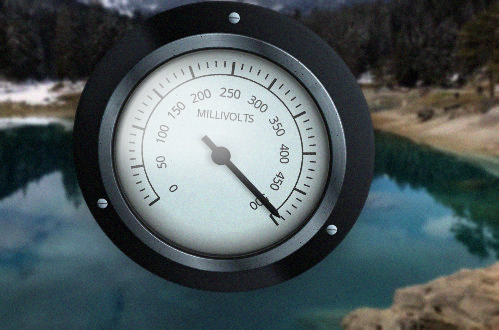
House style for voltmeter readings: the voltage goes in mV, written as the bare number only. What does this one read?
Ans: 490
